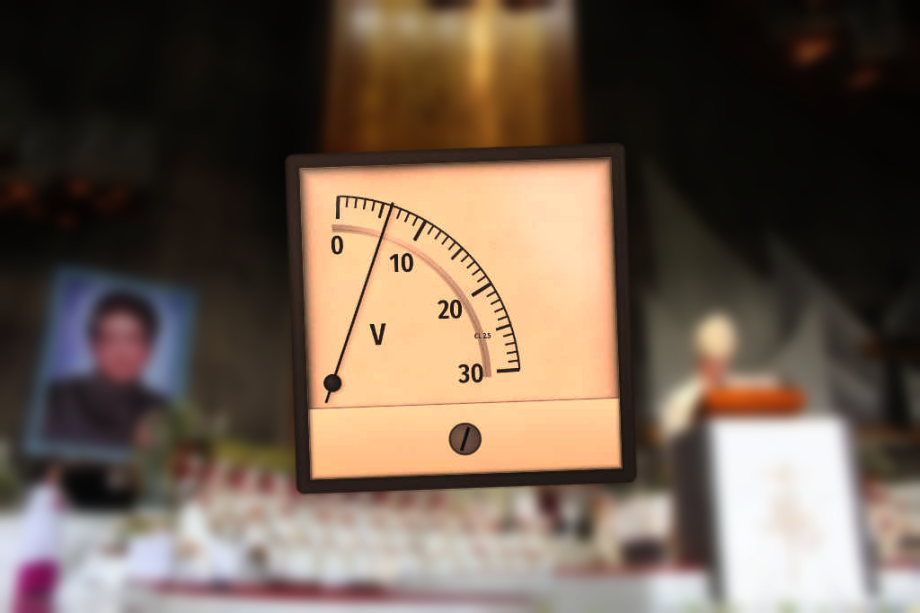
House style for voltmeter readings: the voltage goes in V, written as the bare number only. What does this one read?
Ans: 6
